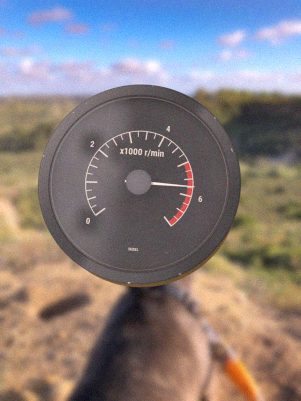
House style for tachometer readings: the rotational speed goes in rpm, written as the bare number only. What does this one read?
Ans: 5750
